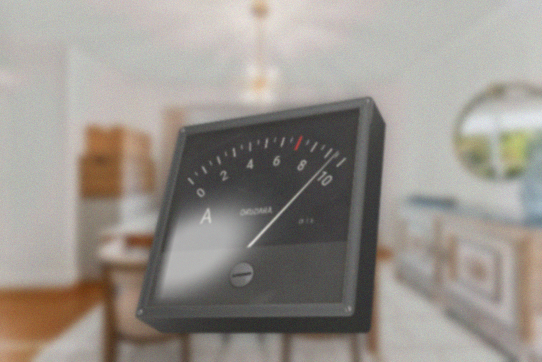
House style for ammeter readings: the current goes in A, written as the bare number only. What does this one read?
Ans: 9.5
